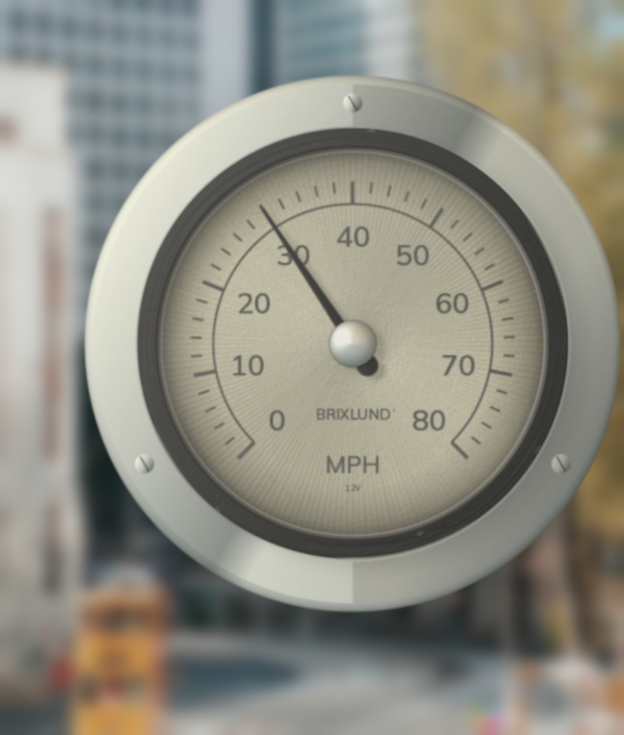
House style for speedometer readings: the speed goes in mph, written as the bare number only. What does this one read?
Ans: 30
